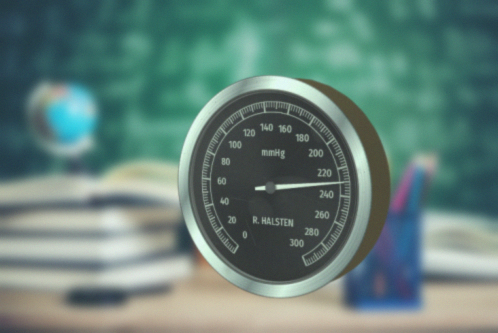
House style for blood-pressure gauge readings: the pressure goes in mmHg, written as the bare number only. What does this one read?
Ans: 230
